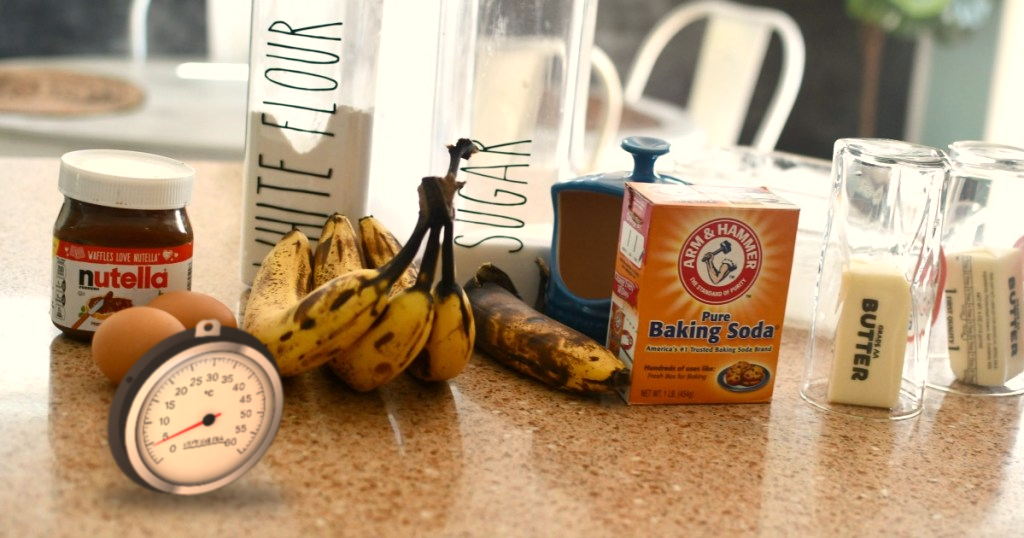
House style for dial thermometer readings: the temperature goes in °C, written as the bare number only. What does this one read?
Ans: 5
